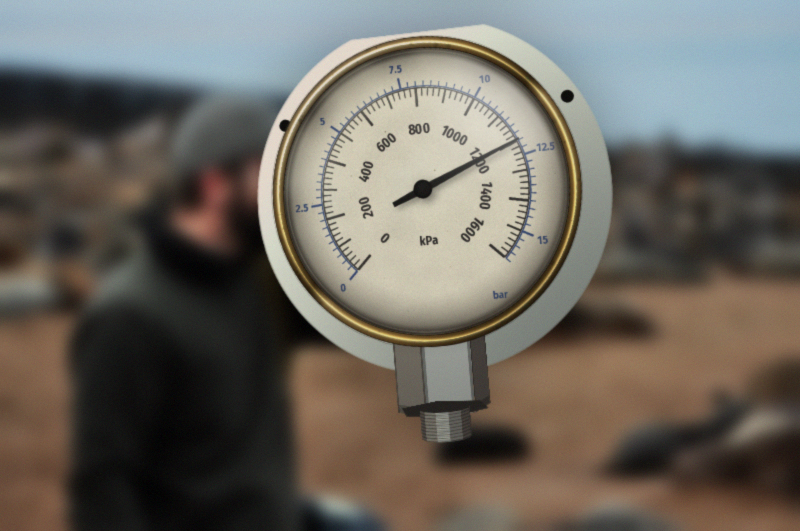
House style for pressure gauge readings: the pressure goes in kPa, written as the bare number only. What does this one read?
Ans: 1200
